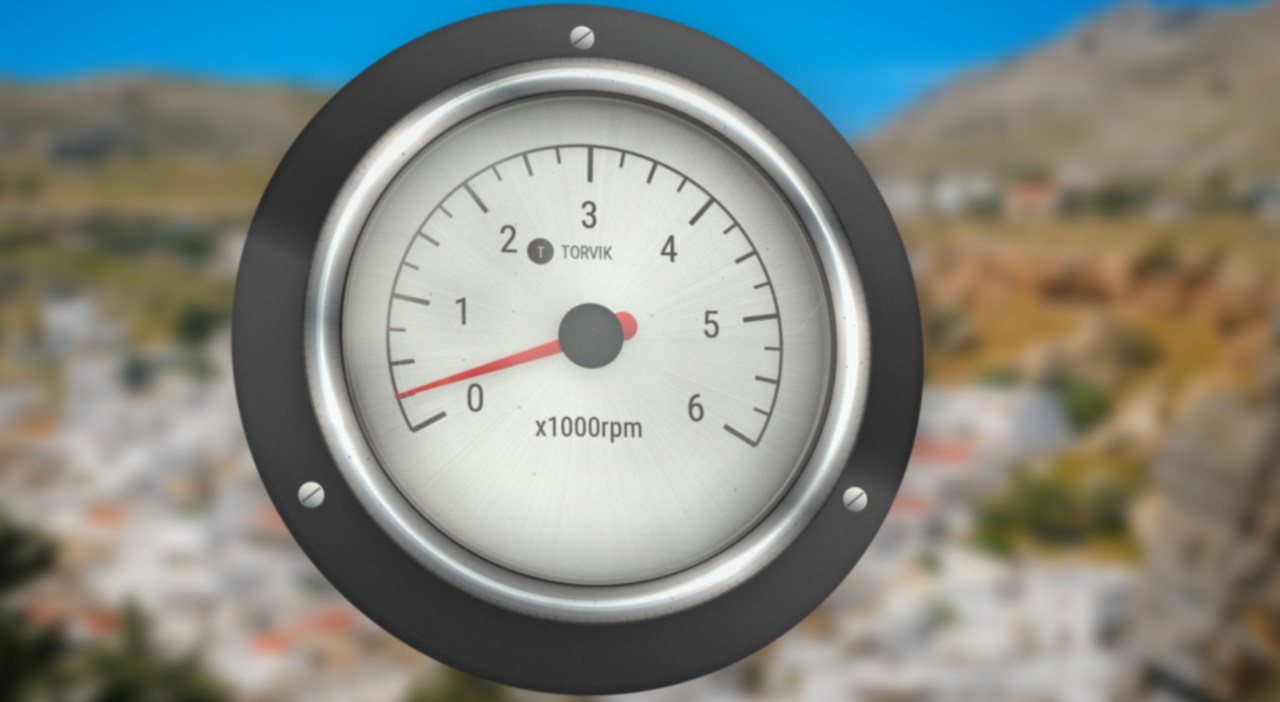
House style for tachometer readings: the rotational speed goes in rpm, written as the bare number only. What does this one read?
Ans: 250
